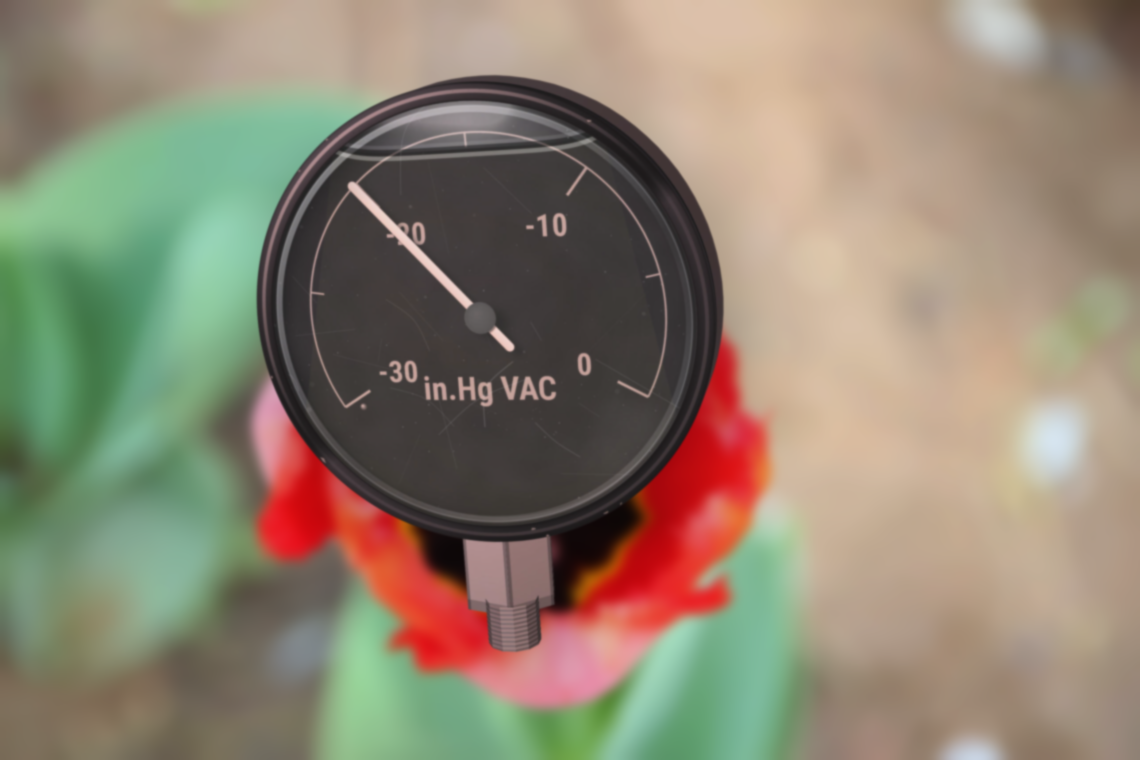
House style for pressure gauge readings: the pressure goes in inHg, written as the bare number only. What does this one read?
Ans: -20
